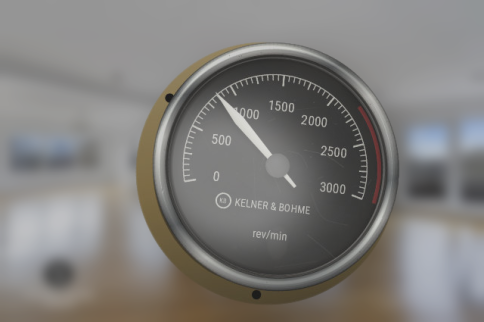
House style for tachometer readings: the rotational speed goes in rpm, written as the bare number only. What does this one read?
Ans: 850
